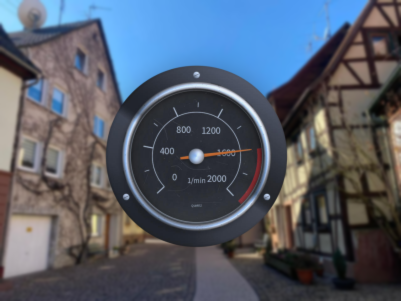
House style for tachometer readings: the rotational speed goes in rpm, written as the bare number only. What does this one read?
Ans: 1600
